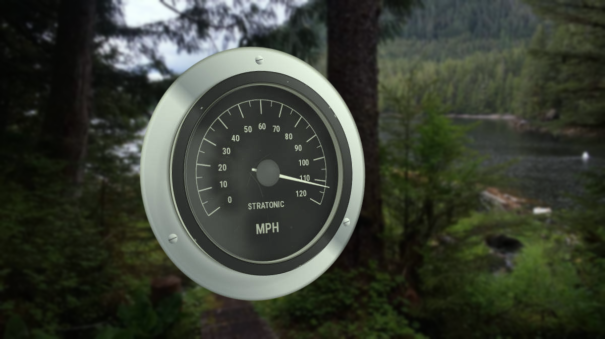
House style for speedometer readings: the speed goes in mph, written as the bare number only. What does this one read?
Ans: 112.5
